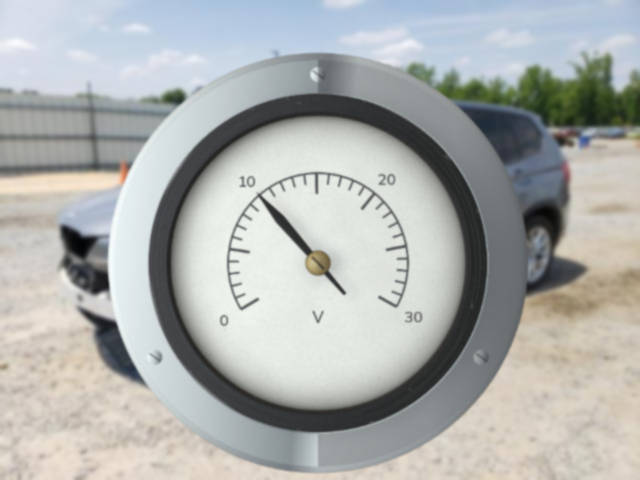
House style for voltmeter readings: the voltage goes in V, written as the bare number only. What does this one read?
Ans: 10
